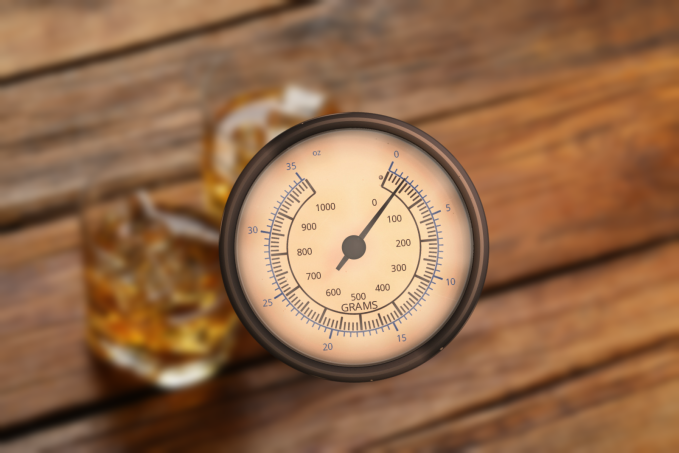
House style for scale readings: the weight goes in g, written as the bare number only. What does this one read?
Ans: 40
